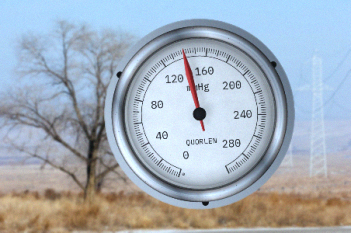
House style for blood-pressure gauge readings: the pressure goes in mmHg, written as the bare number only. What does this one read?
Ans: 140
